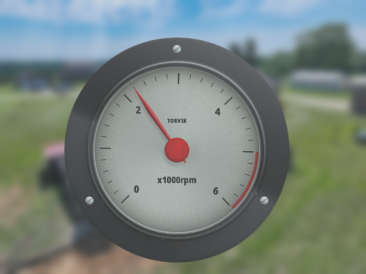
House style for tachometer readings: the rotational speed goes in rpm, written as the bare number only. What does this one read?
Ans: 2200
